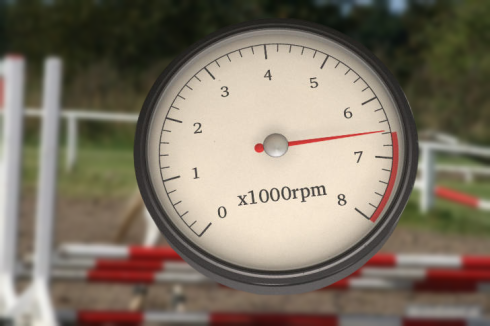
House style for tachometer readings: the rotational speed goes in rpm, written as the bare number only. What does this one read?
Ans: 6600
